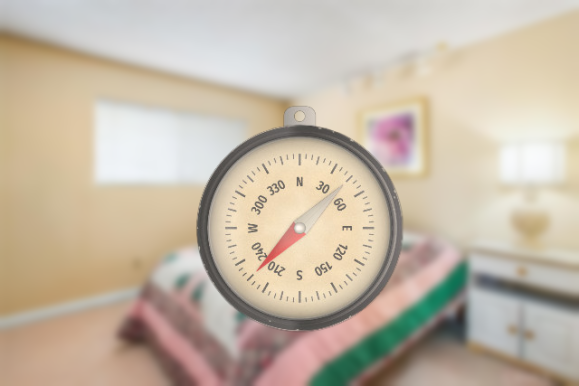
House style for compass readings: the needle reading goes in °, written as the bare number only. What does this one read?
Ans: 225
